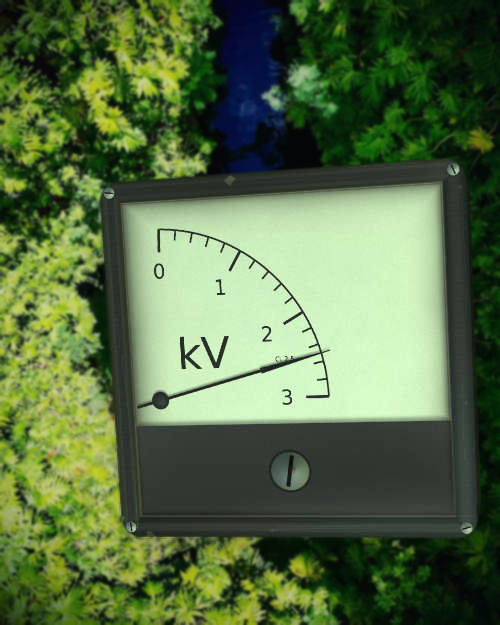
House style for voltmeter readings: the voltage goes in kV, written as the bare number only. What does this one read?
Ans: 2.5
